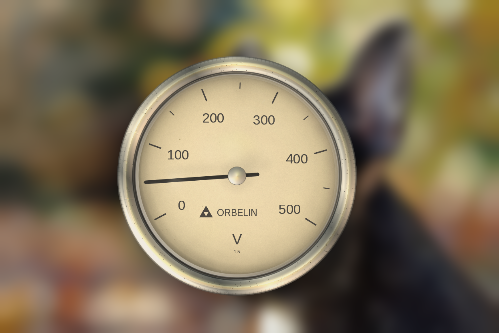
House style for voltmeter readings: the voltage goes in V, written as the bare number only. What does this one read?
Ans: 50
